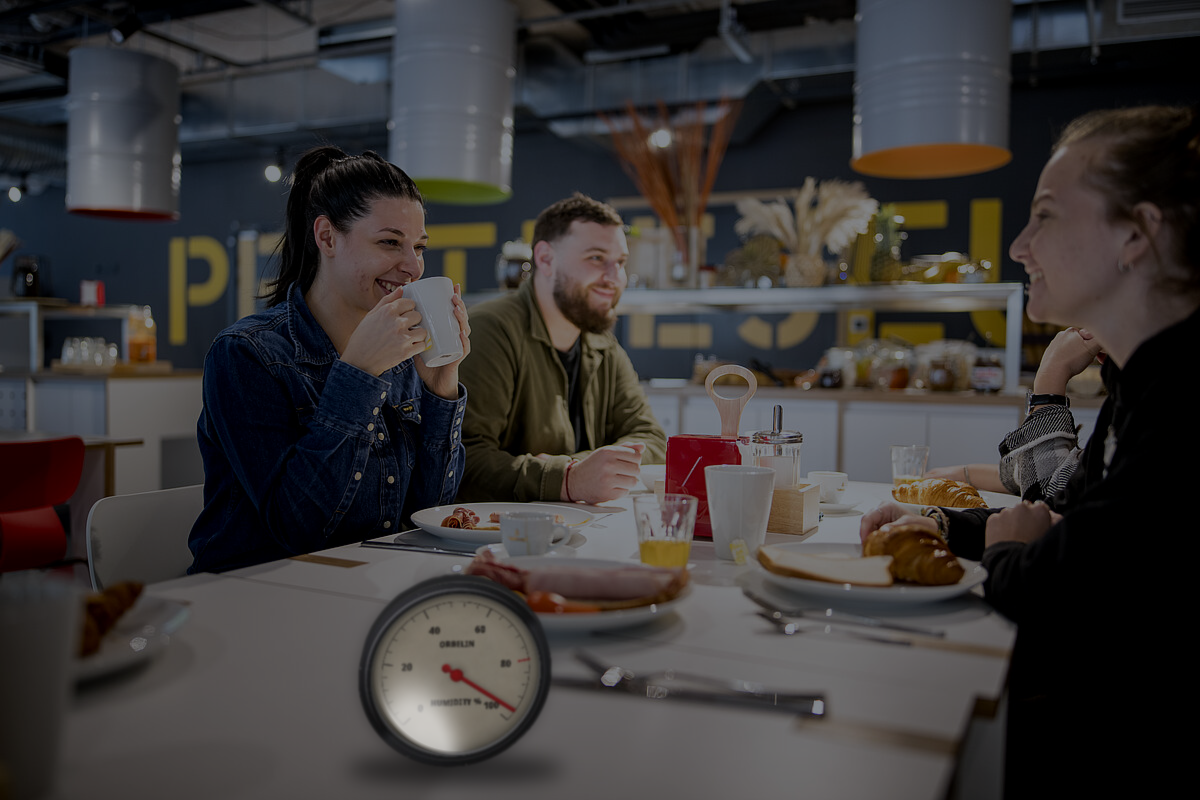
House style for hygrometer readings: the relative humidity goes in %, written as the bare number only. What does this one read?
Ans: 96
